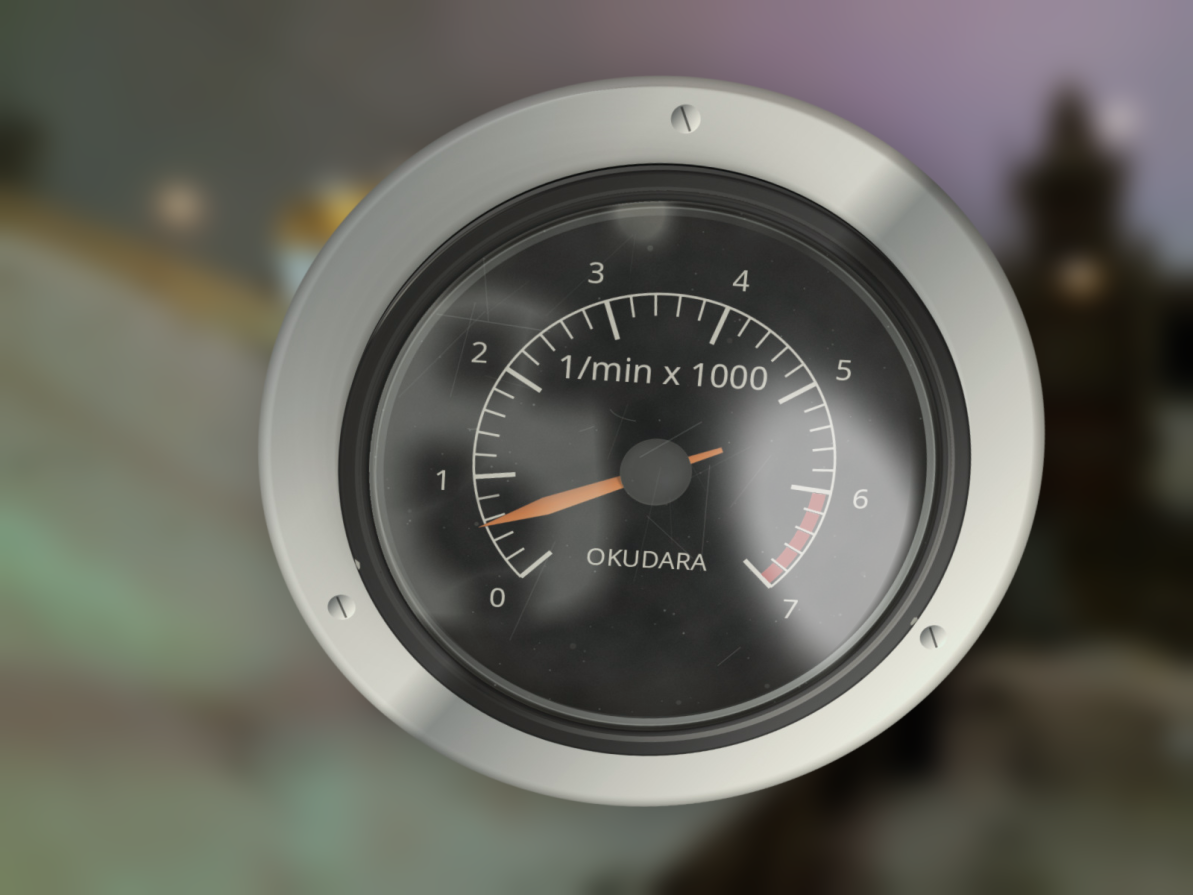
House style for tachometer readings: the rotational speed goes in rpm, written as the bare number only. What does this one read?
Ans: 600
